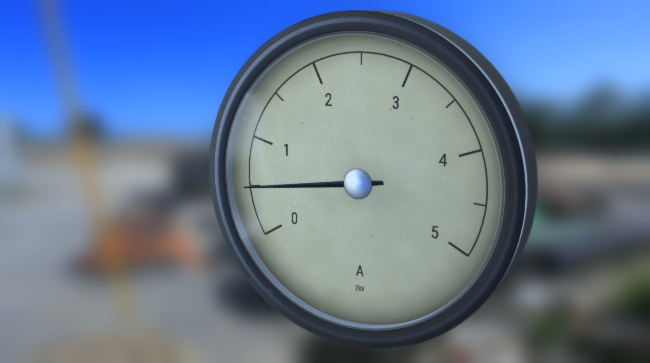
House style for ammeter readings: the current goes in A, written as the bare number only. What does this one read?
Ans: 0.5
